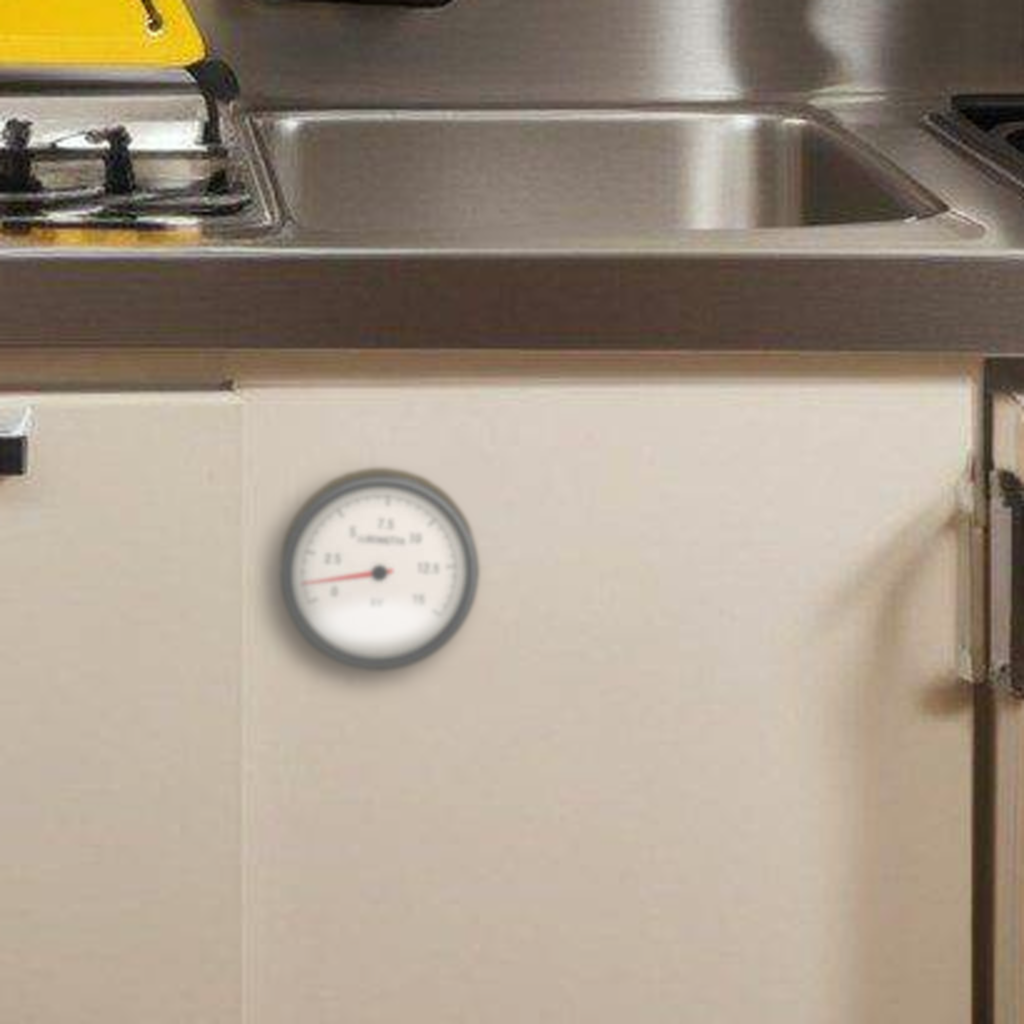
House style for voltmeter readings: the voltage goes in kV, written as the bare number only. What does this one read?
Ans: 1
